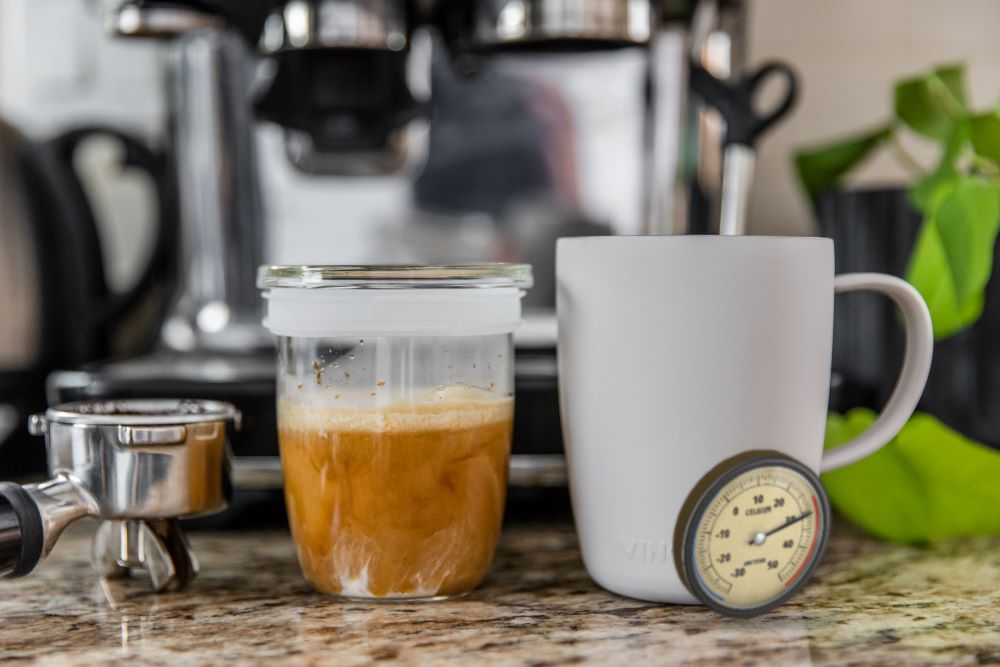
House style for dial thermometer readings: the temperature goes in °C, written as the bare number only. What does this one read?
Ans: 30
